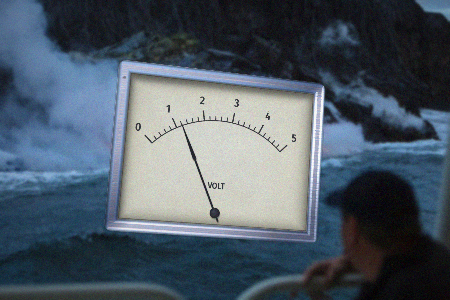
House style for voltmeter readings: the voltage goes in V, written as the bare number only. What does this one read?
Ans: 1.2
